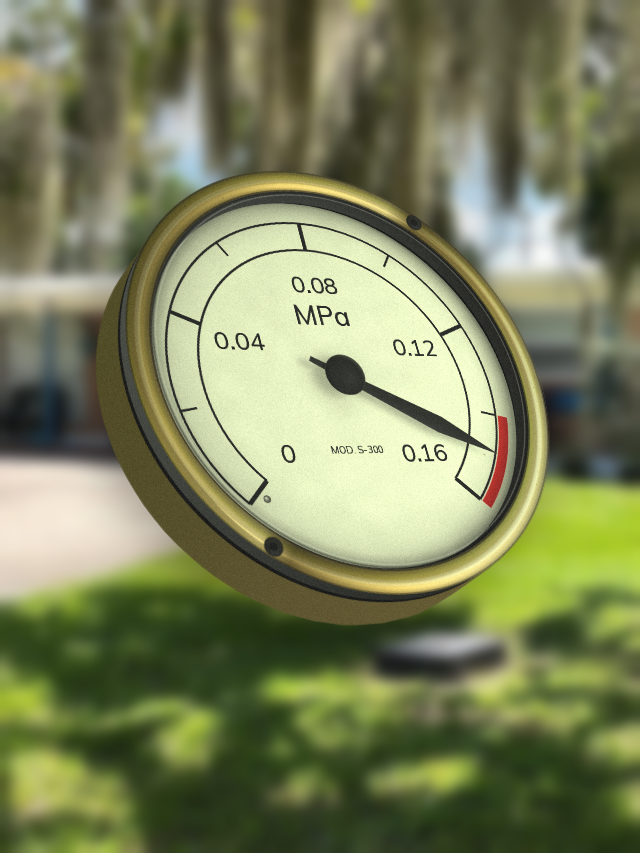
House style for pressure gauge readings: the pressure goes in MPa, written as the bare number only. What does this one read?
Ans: 0.15
